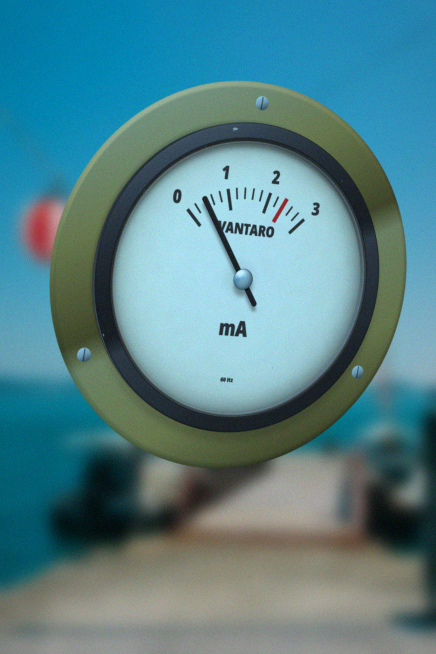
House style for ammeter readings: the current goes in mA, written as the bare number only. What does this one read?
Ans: 0.4
